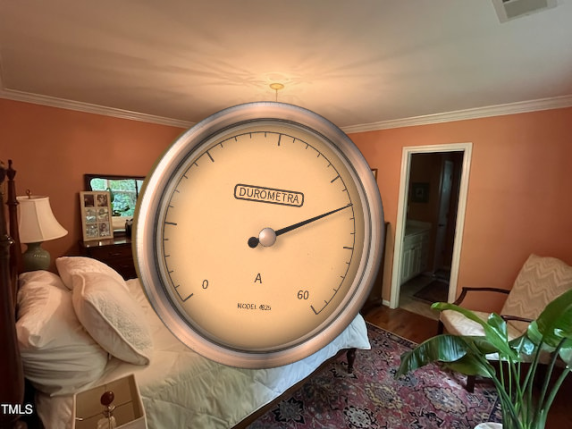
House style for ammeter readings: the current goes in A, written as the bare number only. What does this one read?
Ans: 44
